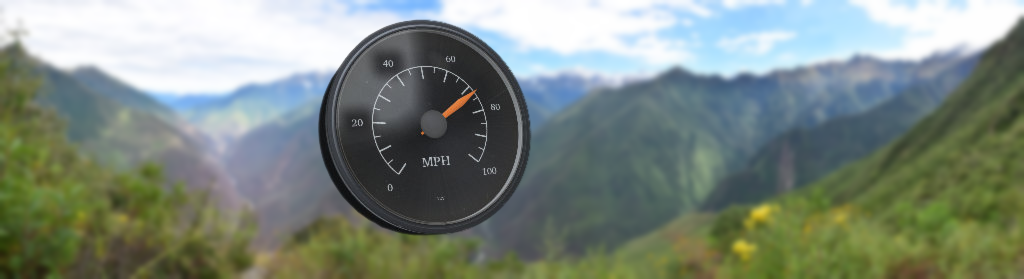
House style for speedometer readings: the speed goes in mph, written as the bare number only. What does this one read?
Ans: 72.5
